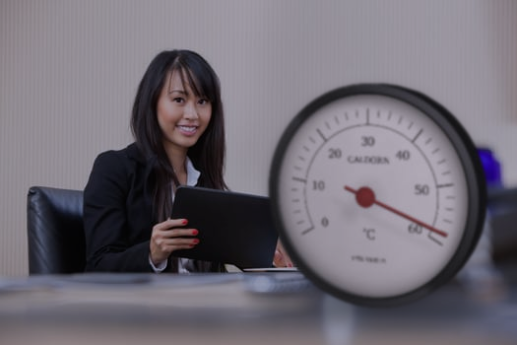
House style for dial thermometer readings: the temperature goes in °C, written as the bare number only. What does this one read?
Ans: 58
